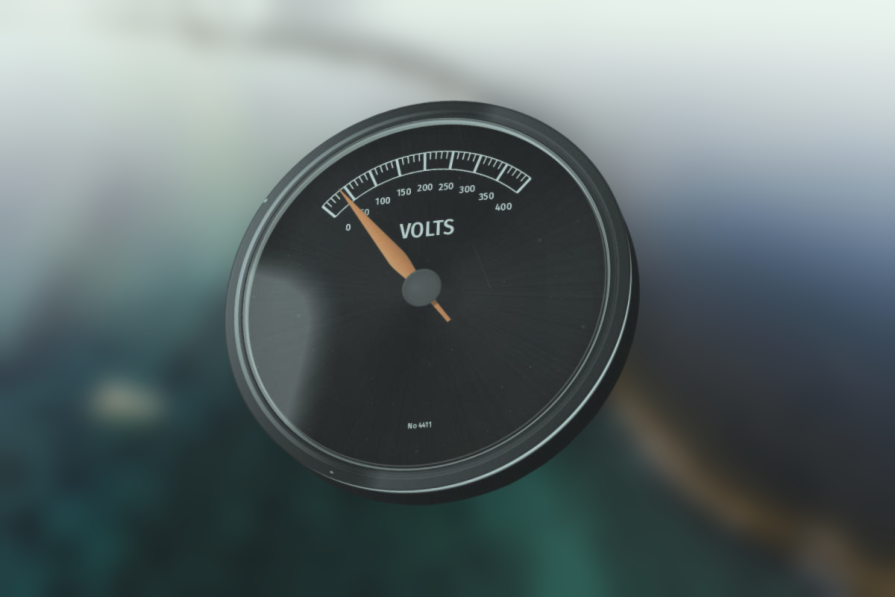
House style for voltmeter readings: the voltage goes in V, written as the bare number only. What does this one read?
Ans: 40
